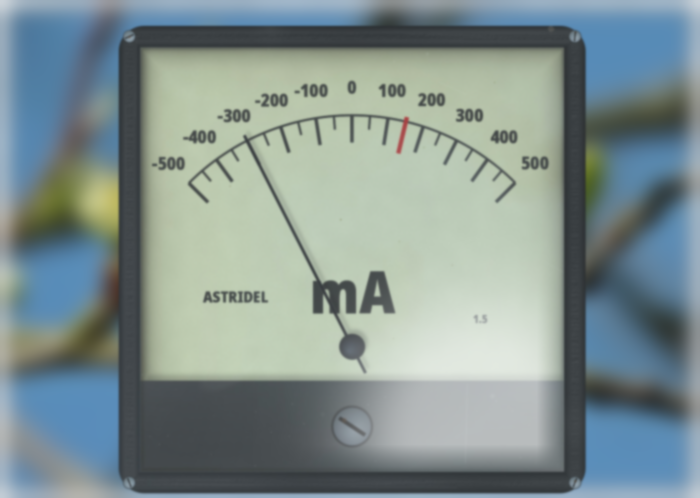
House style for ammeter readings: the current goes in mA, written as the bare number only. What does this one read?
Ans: -300
